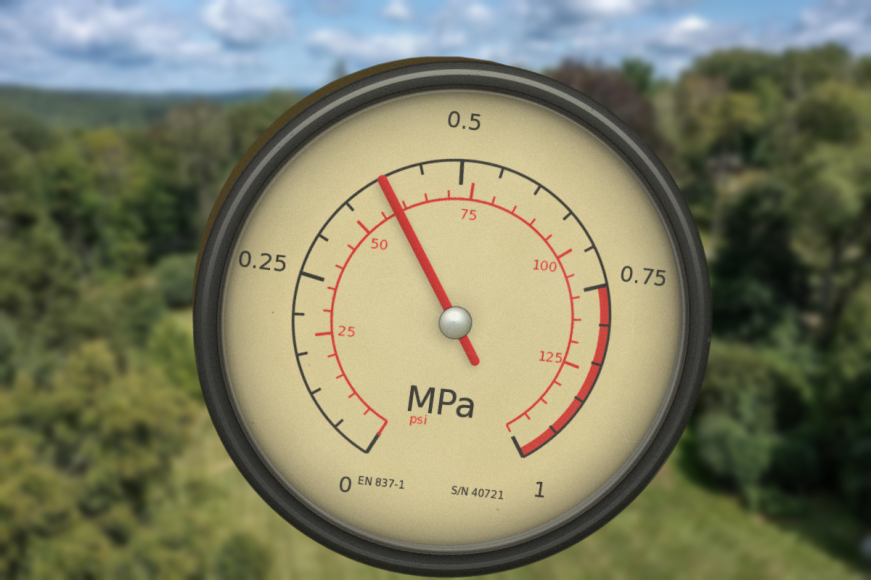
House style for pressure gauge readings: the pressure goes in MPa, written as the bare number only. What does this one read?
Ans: 0.4
